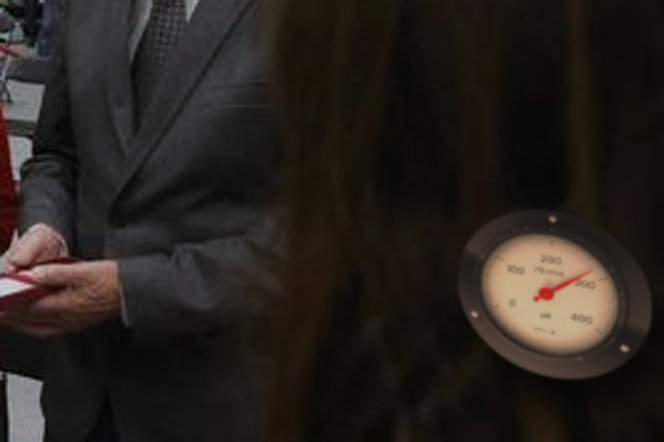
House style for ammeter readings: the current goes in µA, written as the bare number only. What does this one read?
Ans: 280
